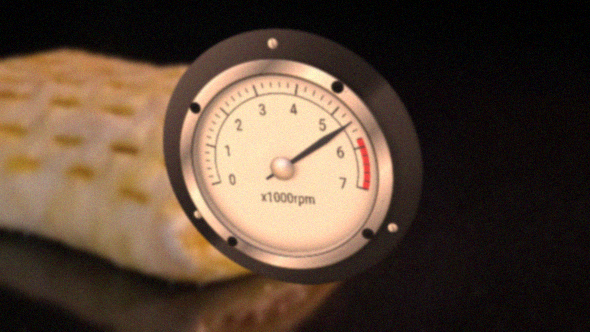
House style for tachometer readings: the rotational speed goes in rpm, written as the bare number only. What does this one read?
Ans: 5400
